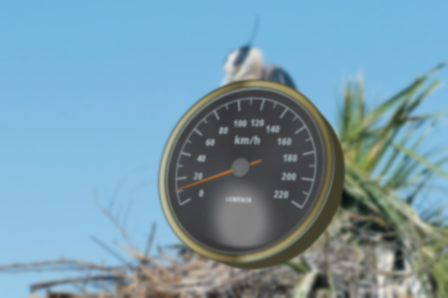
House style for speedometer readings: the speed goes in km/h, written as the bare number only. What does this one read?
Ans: 10
